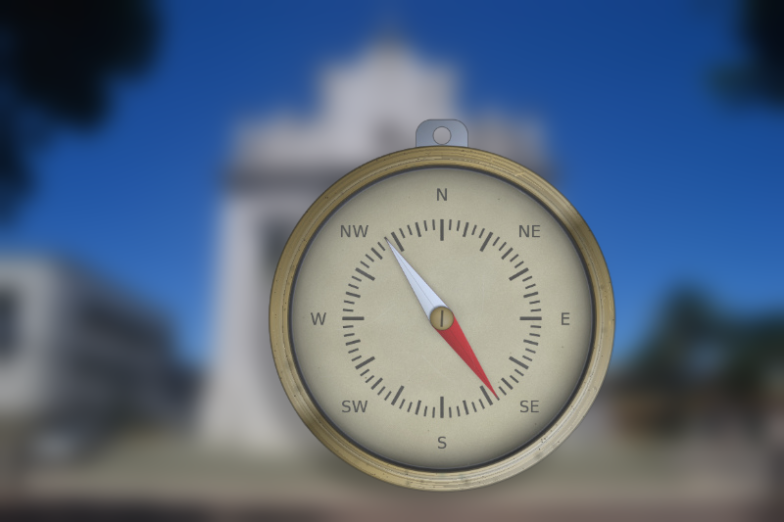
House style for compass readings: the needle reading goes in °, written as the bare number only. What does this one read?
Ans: 145
